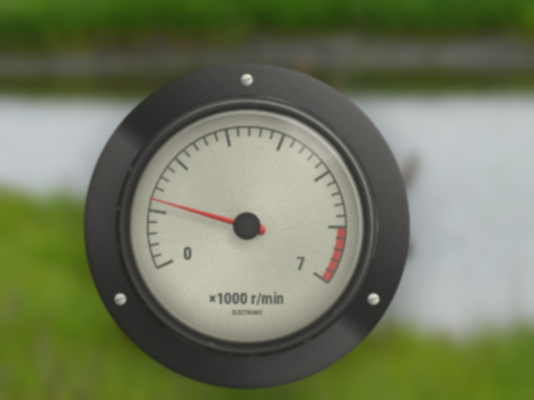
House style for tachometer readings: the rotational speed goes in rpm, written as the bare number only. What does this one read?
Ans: 1200
